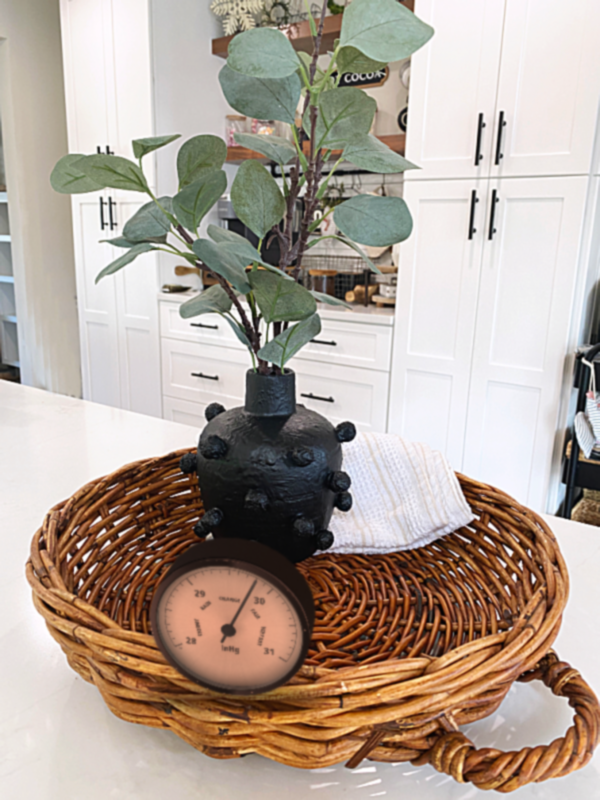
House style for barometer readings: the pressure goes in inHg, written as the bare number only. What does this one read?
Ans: 29.8
